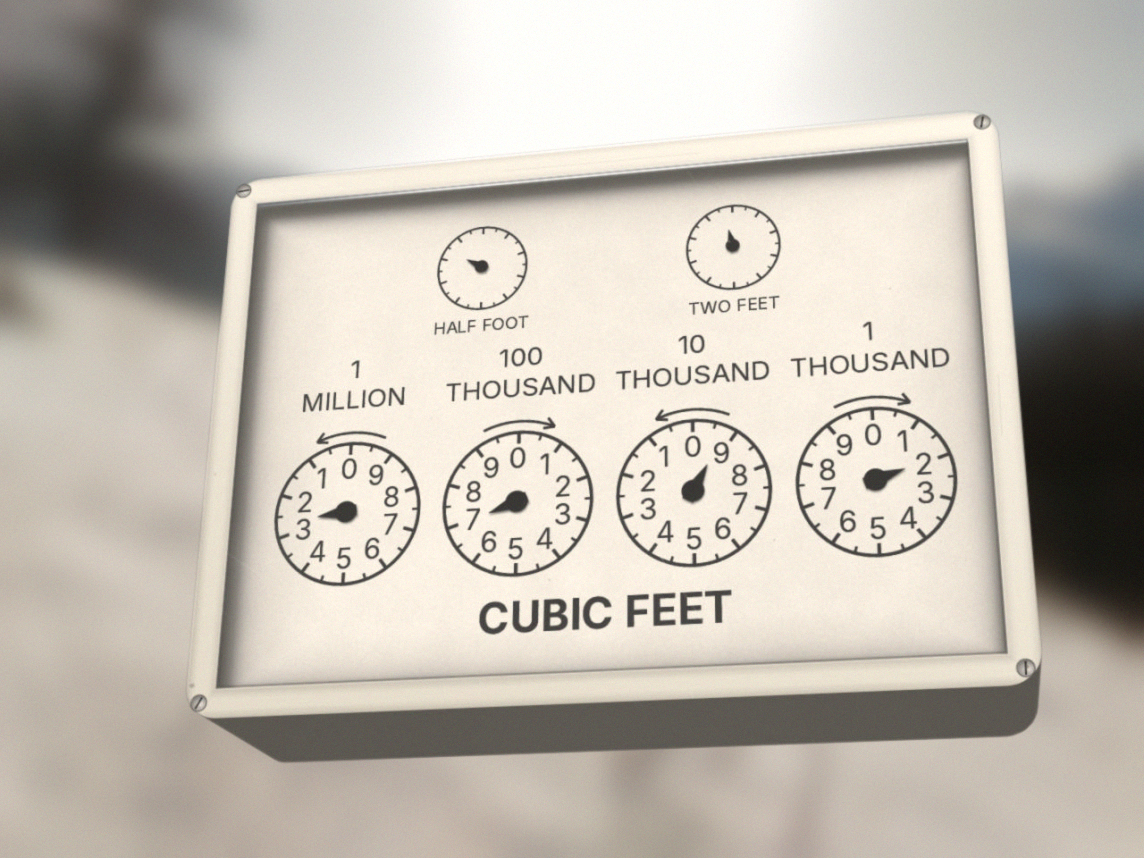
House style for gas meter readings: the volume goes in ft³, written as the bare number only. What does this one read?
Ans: 269200
